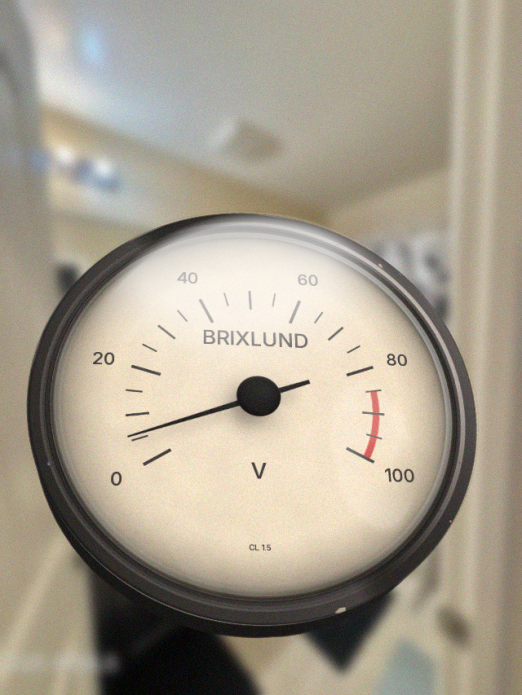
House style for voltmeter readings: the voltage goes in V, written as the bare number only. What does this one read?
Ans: 5
